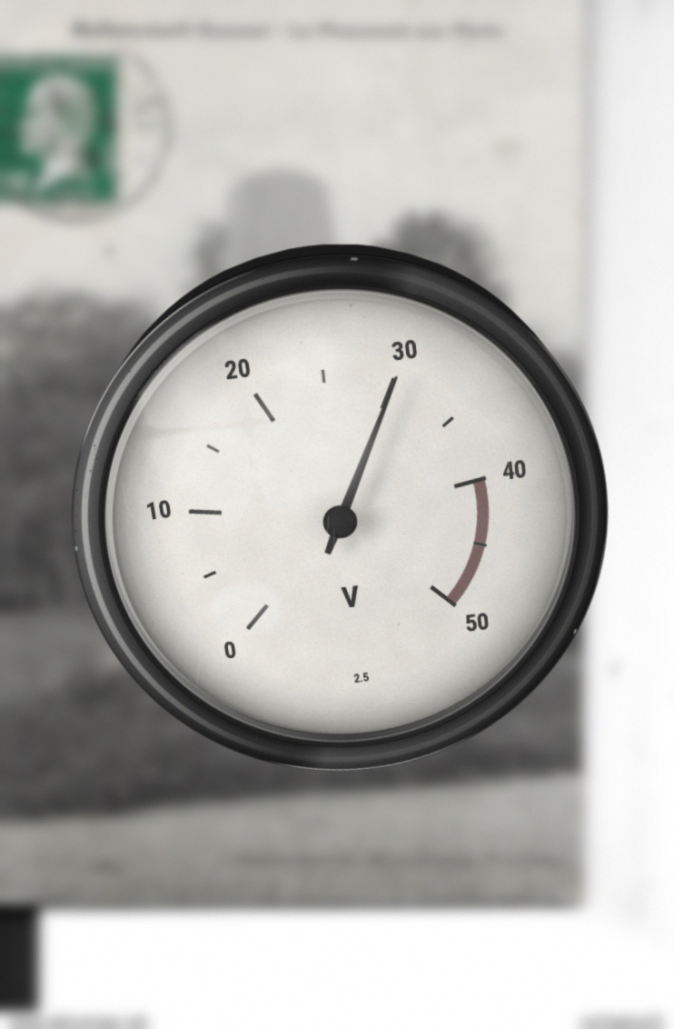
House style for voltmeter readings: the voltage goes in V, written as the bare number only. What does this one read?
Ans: 30
